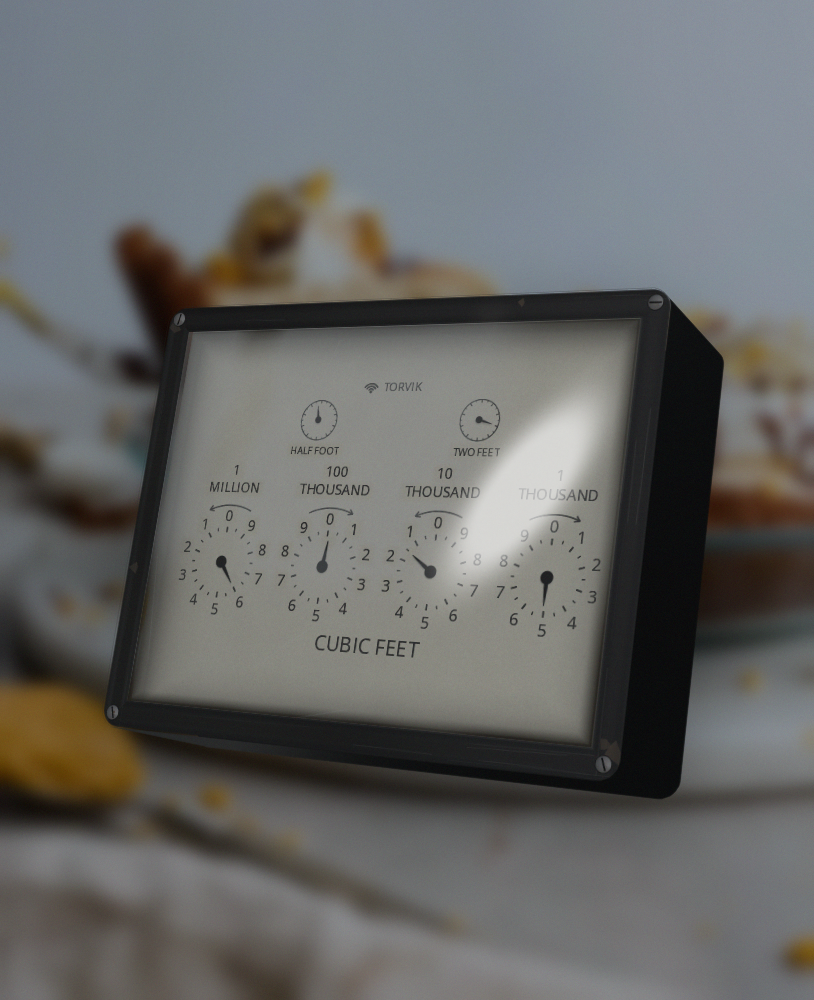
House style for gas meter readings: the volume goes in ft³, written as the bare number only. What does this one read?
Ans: 601500
